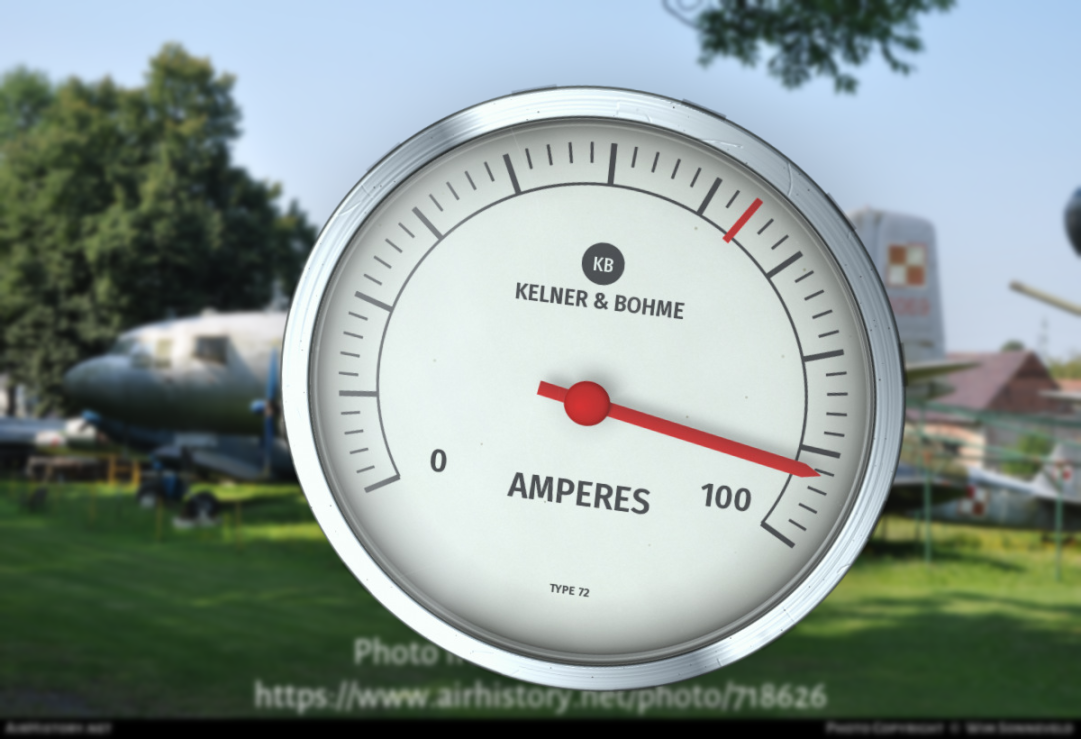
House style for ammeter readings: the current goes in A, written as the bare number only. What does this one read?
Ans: 92
